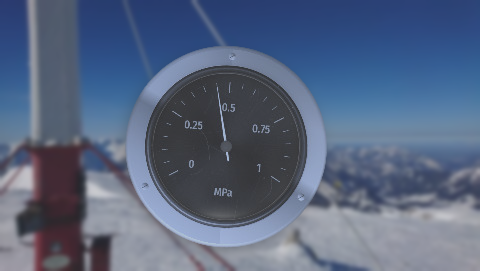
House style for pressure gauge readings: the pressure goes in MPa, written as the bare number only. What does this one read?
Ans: 0.45
